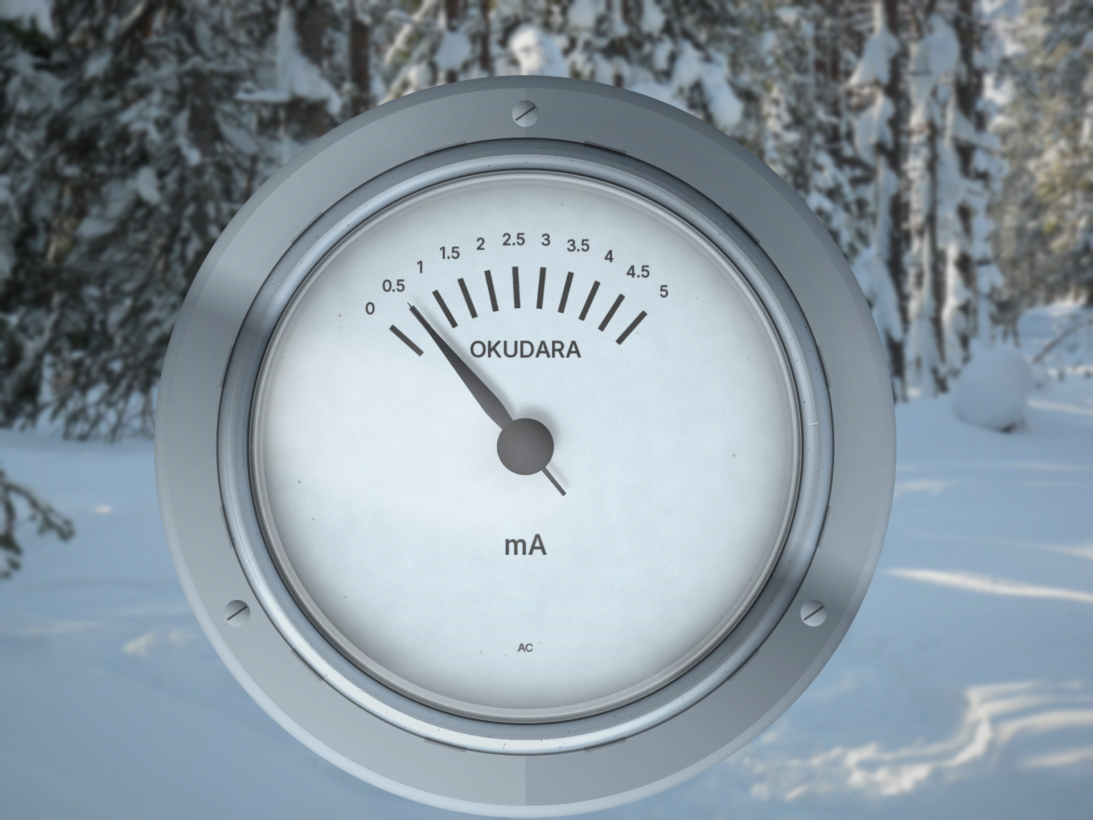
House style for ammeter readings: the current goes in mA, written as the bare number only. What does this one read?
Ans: 0.5
